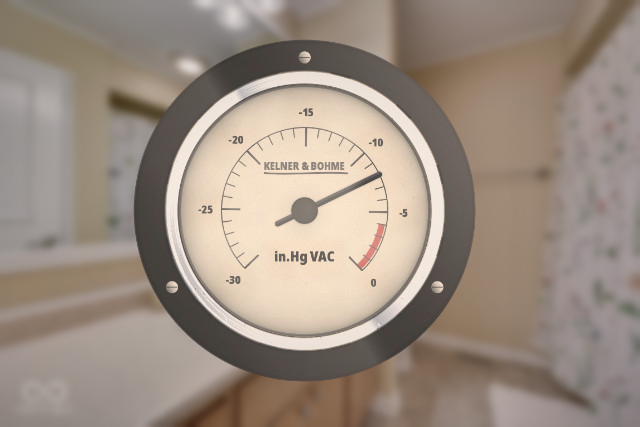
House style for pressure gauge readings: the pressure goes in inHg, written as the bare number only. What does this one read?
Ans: -8
